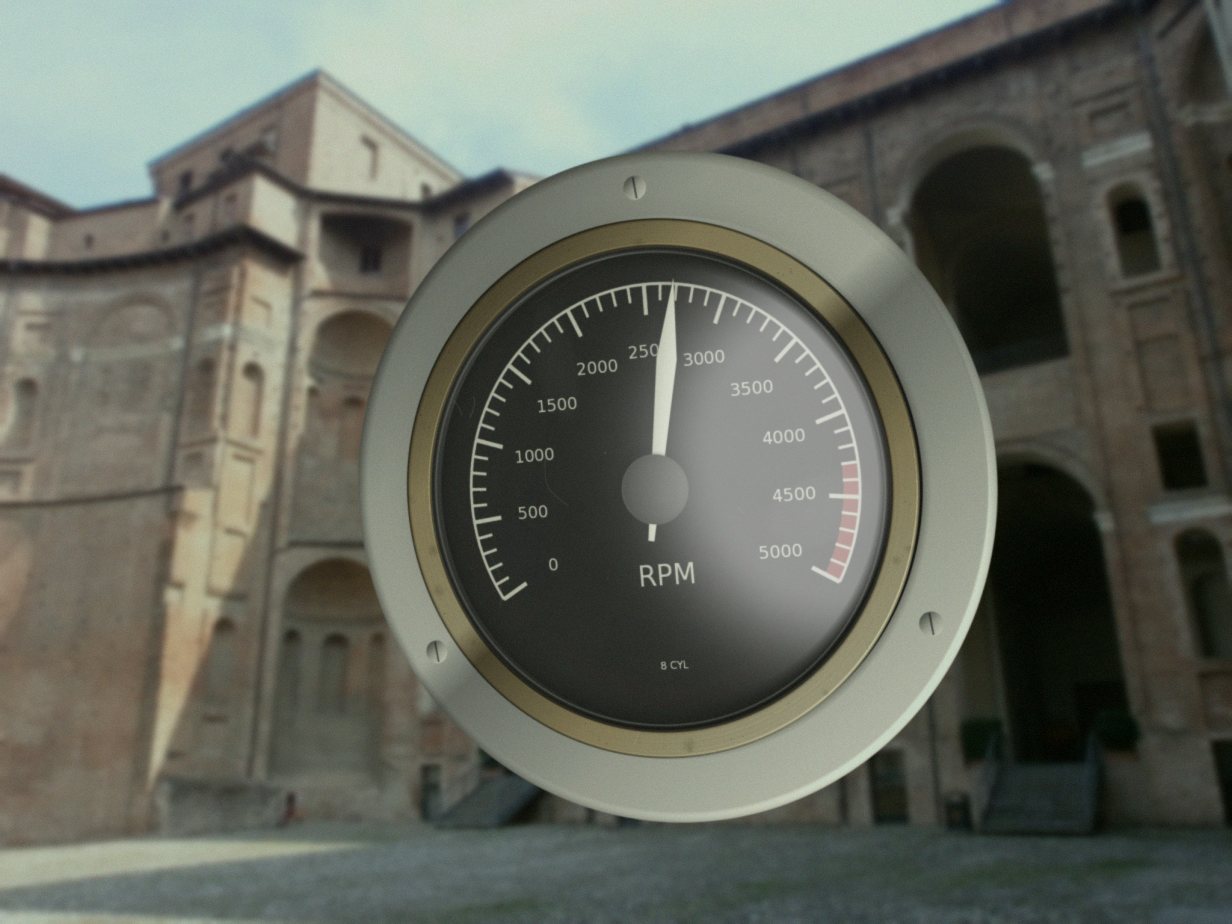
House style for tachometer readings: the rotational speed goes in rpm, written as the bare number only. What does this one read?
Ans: 2700
